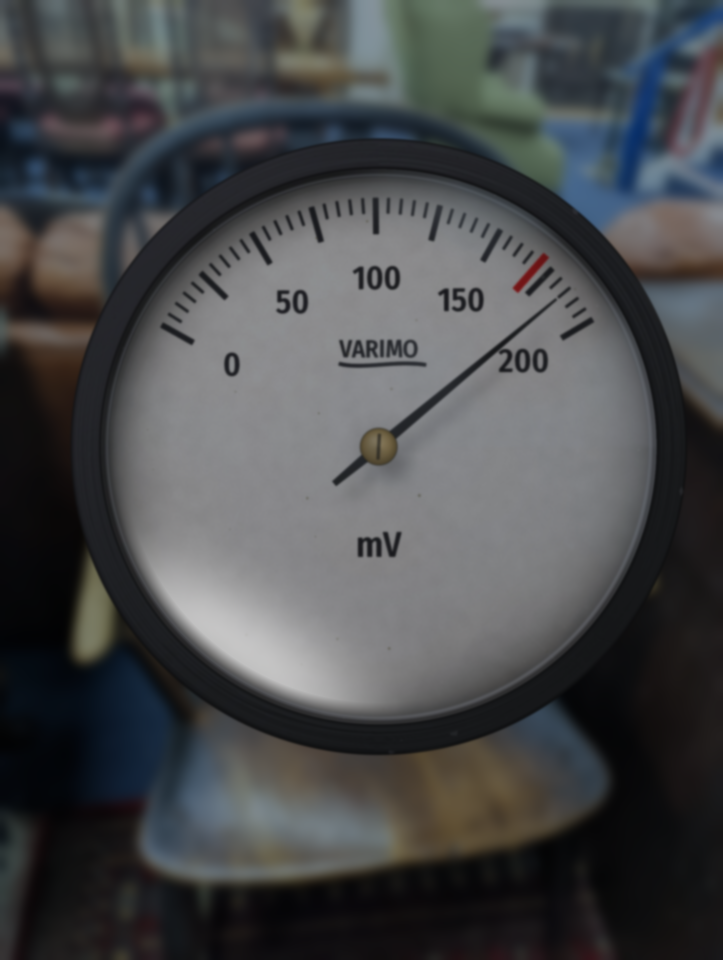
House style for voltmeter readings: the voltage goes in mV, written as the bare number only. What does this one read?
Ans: 185
